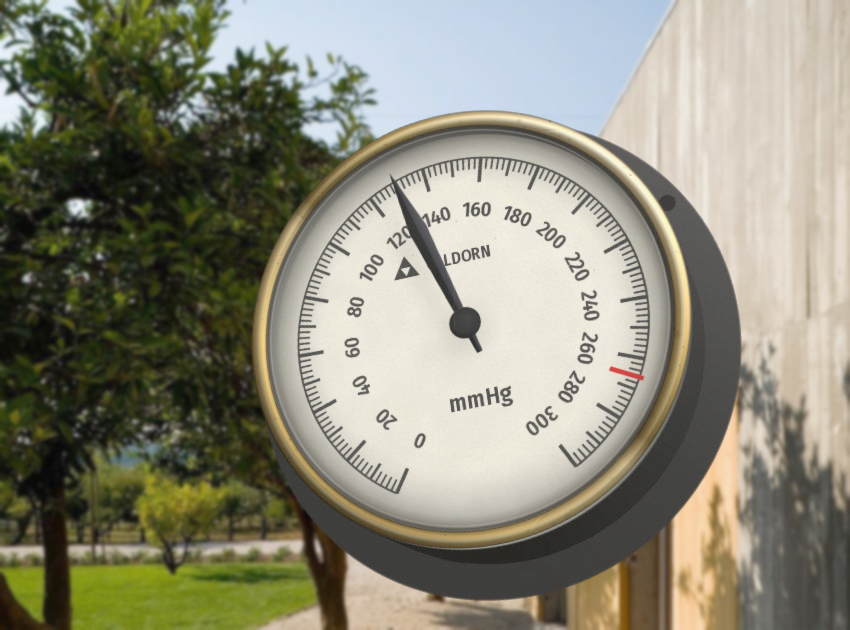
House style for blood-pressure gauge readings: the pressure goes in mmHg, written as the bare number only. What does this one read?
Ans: 130
